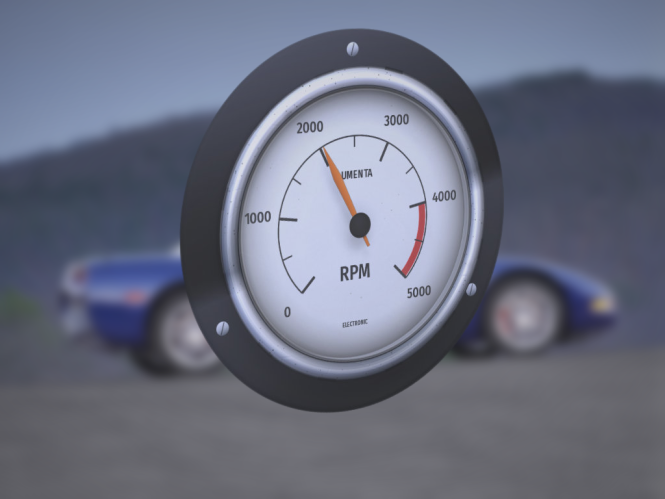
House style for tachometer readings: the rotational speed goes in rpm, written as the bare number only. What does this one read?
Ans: 2000
